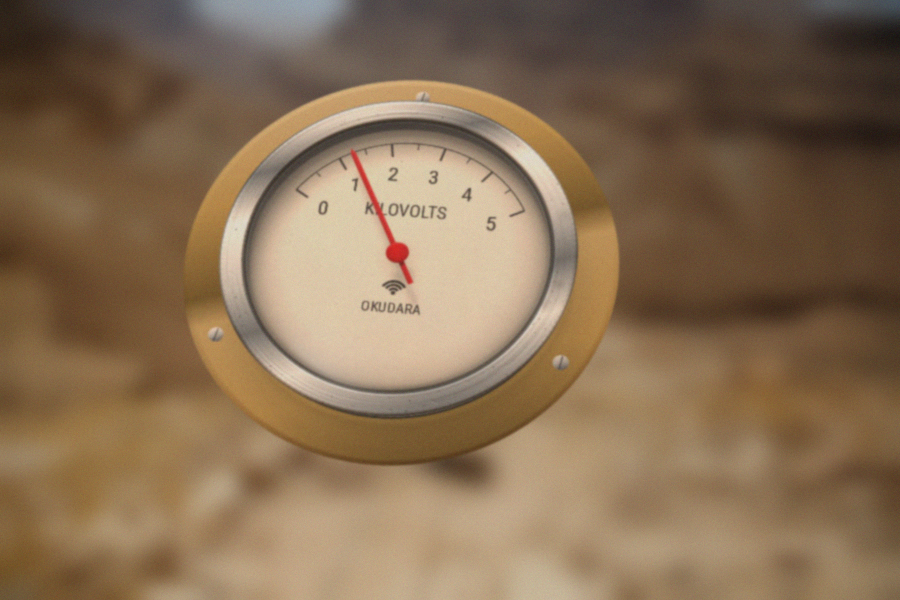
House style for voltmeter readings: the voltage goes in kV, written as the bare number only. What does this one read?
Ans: 1.25
